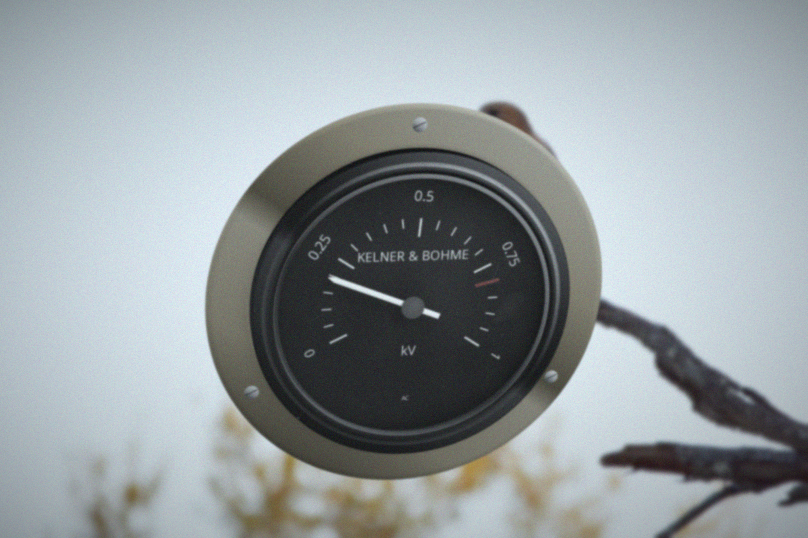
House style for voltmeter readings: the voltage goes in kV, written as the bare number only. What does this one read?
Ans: 0.2
